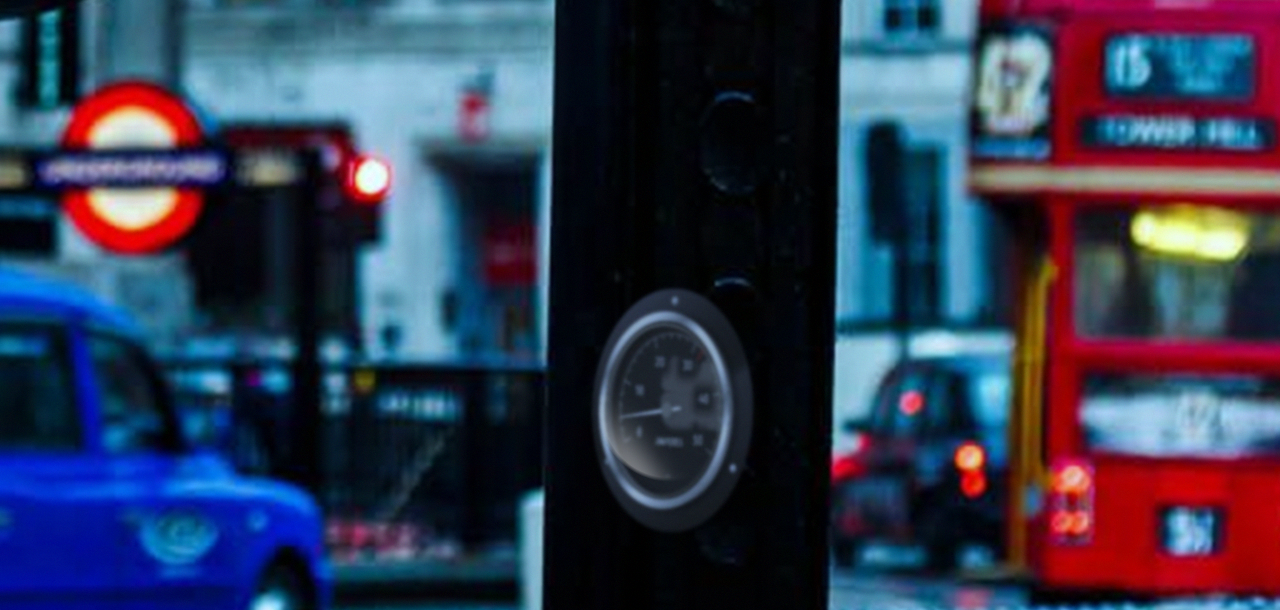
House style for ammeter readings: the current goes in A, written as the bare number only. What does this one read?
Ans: 4
